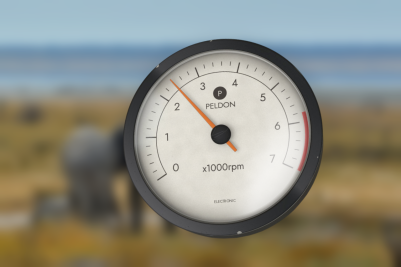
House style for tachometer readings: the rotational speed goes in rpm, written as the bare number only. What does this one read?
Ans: 2400
